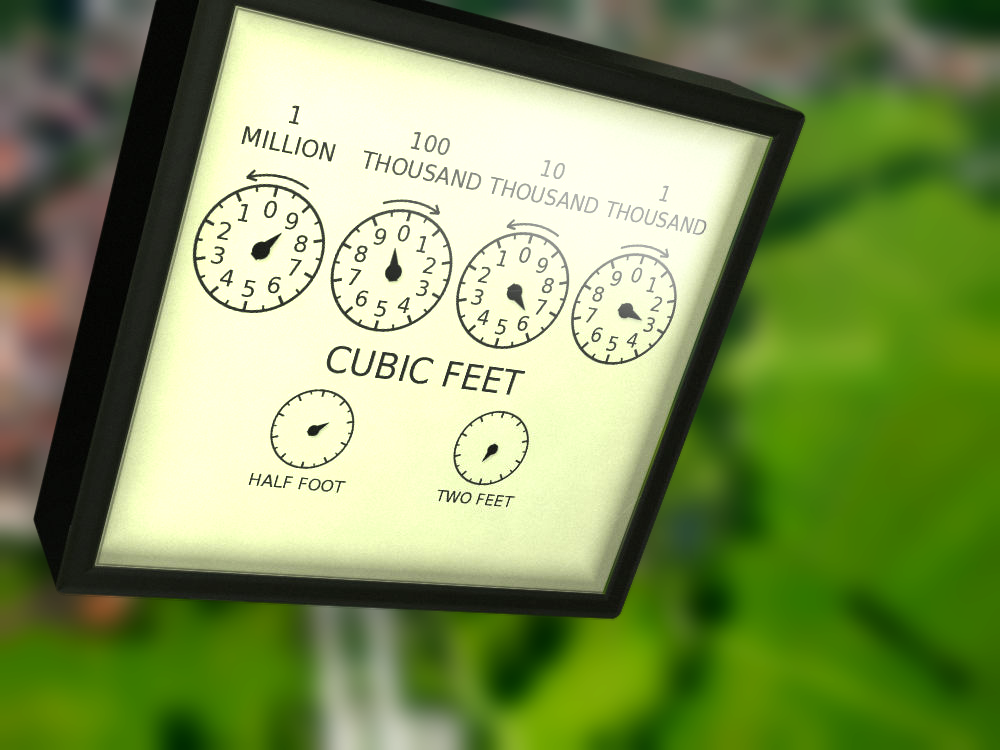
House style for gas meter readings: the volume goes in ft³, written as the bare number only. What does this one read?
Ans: 896300
